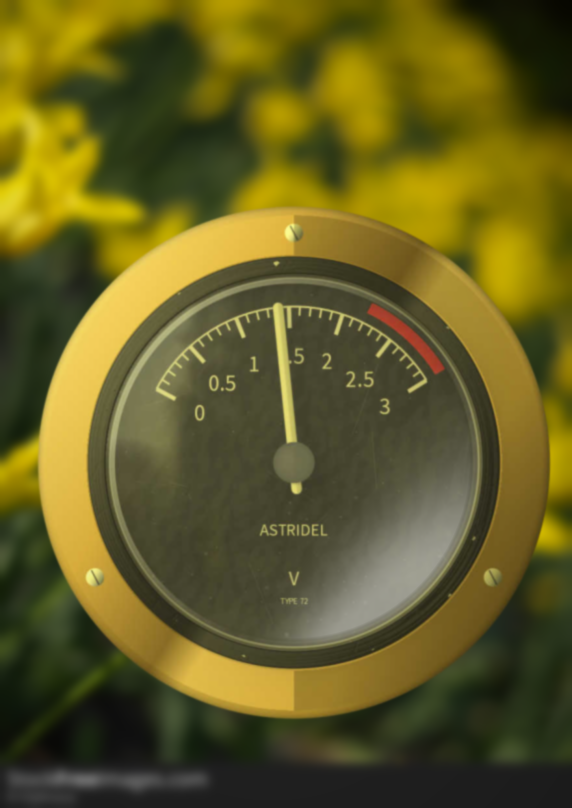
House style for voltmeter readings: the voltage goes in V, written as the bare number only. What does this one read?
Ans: 1.4
